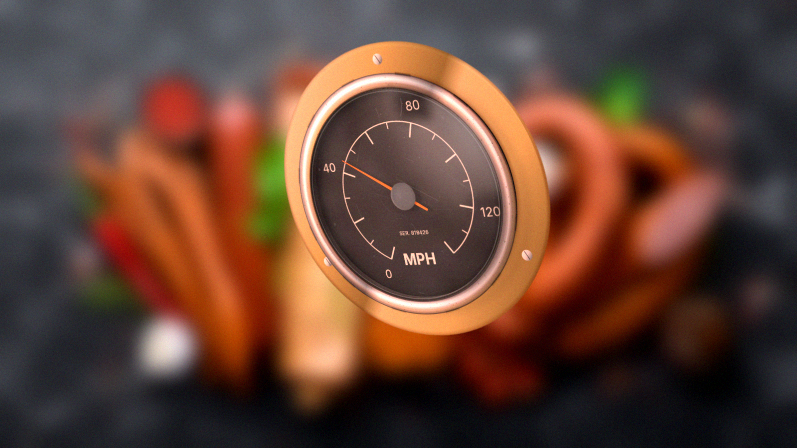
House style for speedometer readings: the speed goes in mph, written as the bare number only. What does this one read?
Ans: 45
